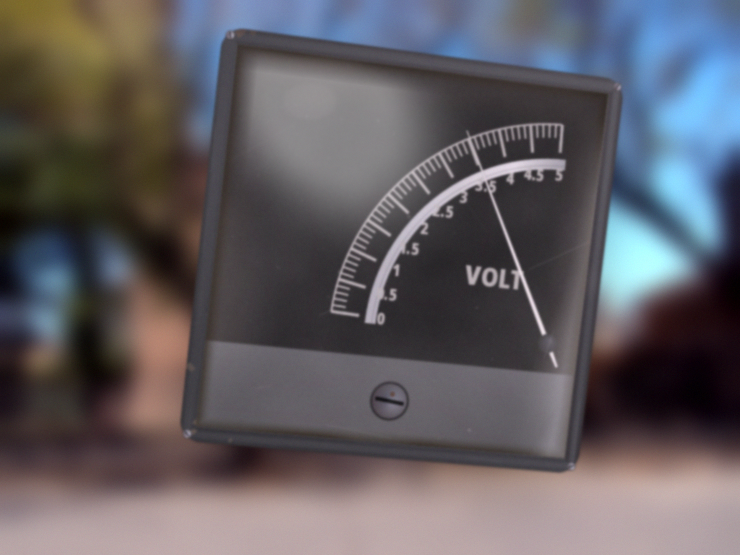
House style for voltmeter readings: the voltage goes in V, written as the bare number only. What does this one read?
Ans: 3.5
